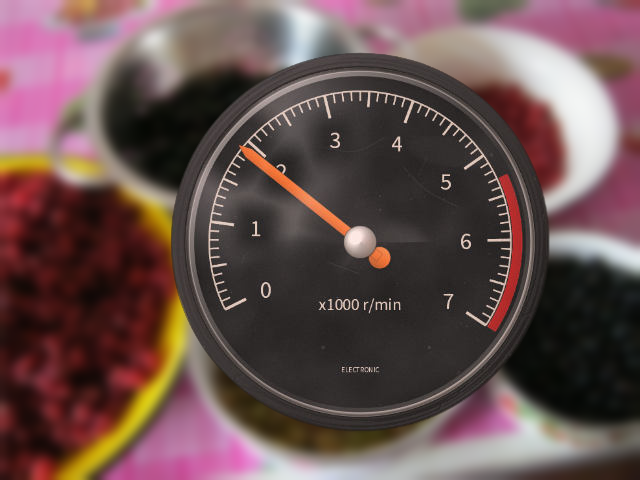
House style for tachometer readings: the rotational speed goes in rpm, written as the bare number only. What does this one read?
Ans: 1900
